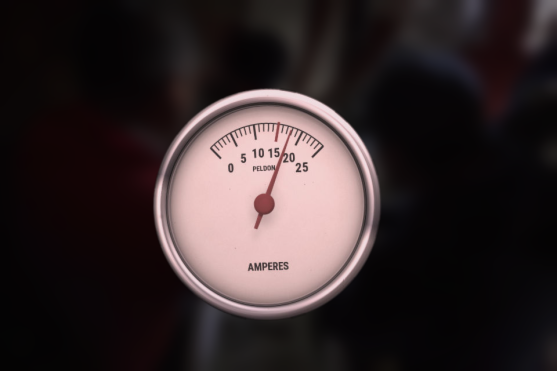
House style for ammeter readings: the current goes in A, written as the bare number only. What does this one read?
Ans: 18
